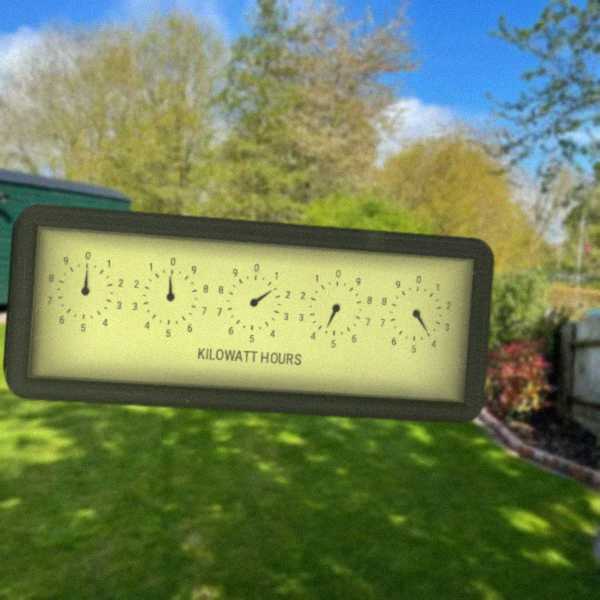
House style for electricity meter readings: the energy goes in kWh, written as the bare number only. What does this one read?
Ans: 144
